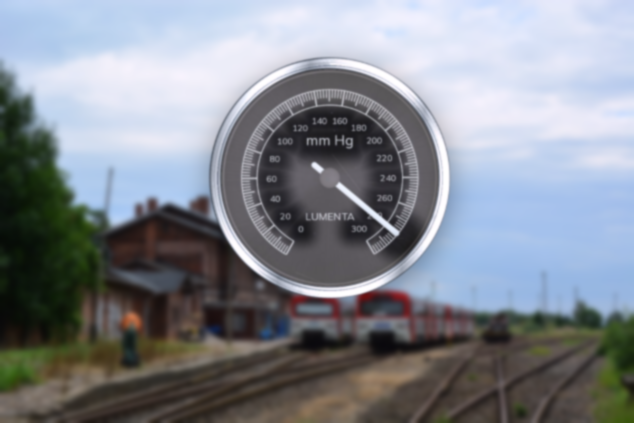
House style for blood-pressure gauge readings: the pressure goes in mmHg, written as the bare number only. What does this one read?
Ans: 280
